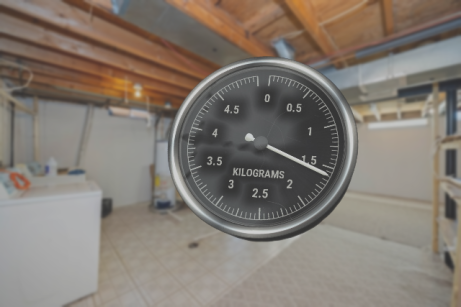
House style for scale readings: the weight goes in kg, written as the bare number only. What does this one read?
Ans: 1.6
